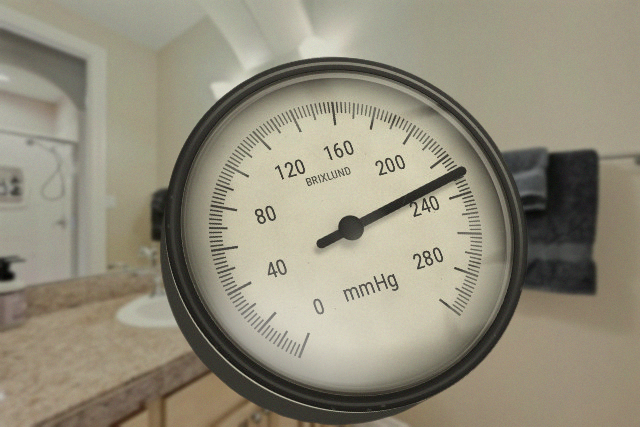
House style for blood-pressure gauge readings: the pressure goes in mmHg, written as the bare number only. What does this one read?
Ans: 230
